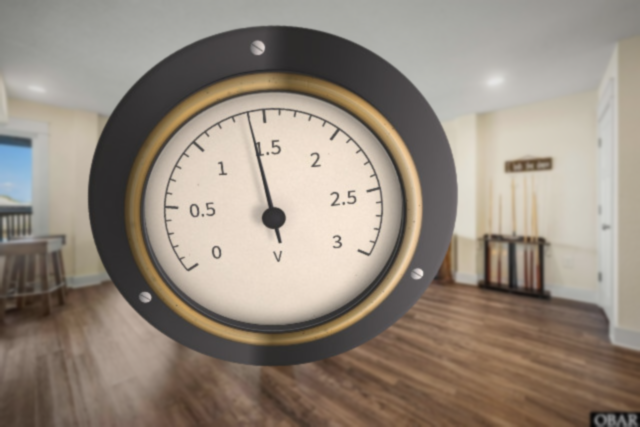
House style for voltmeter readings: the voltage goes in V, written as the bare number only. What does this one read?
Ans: 1.4
